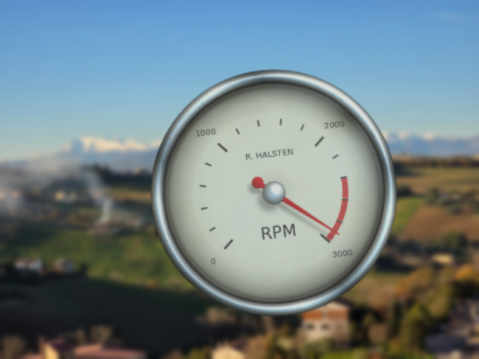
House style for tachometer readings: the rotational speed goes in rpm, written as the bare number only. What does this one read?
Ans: 2900
